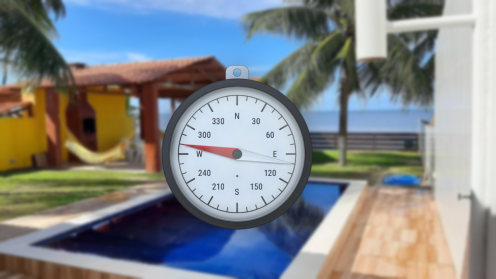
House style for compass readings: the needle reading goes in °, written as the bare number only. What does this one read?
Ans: 280
